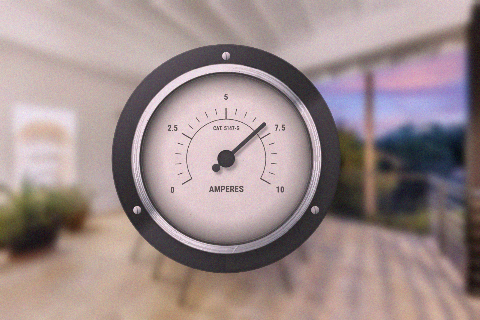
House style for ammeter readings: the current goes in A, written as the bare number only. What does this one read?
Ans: 7
